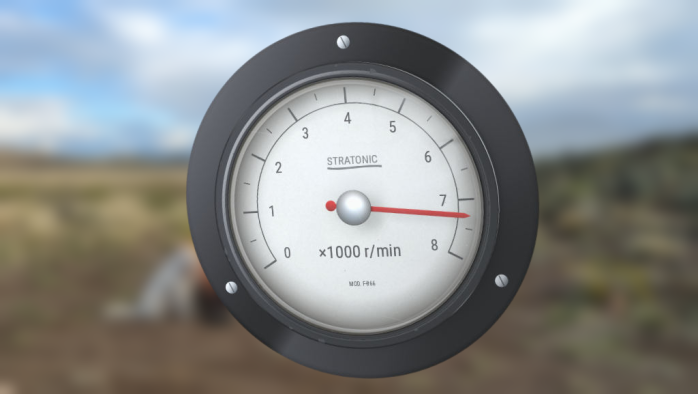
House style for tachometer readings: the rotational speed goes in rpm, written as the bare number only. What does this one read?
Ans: 7250
